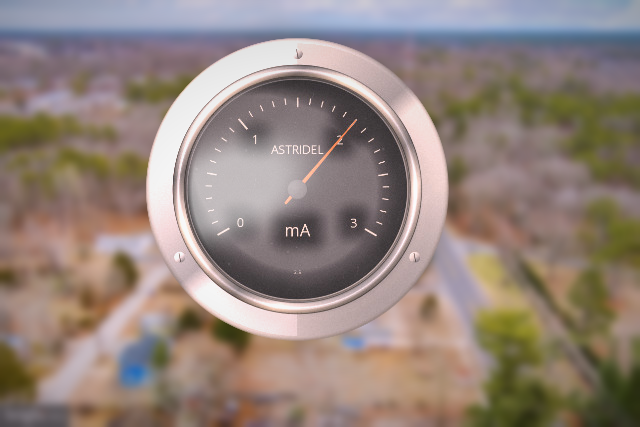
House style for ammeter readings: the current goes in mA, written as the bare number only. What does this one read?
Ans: 2
